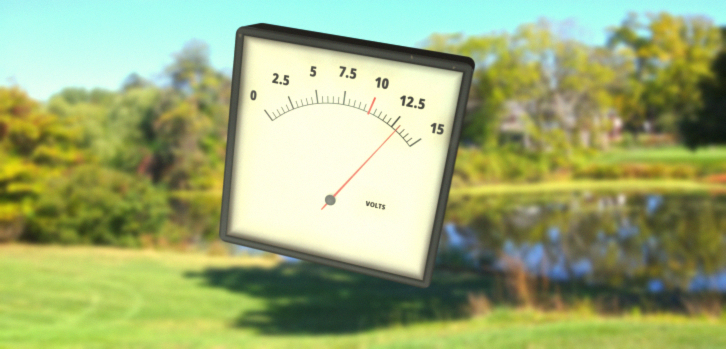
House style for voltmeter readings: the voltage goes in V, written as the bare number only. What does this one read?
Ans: 13
